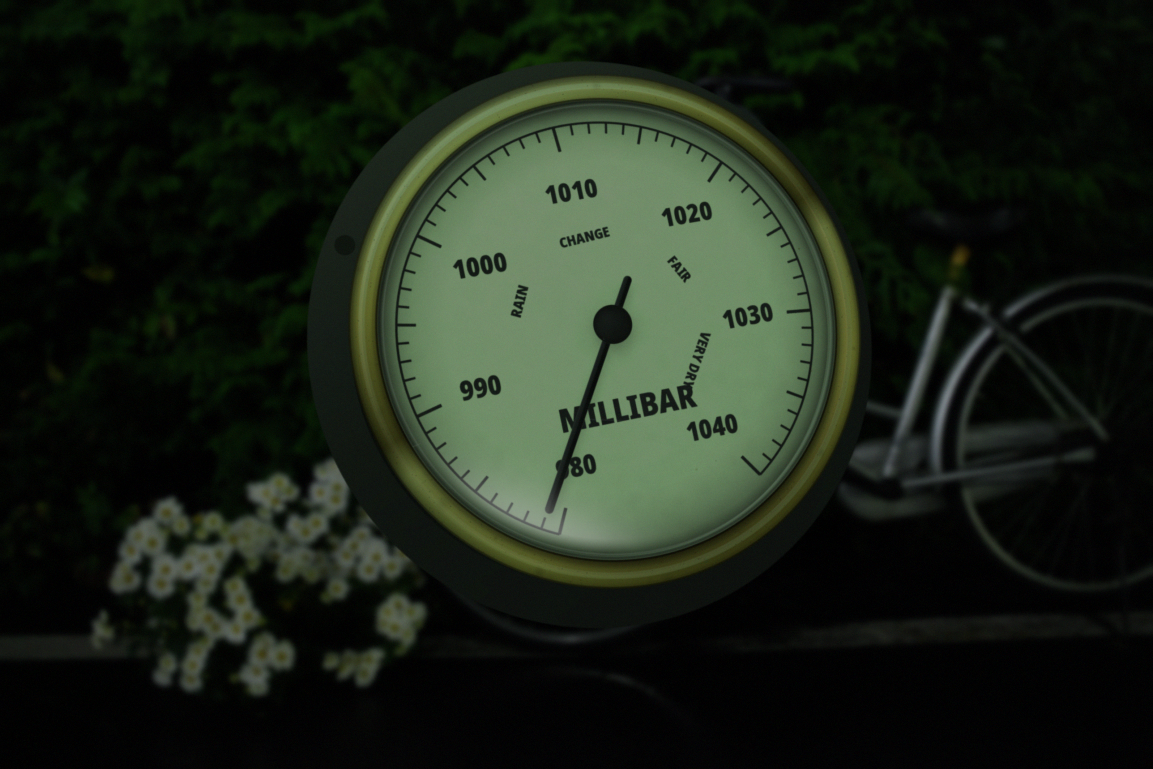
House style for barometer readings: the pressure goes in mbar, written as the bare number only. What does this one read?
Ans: 981
